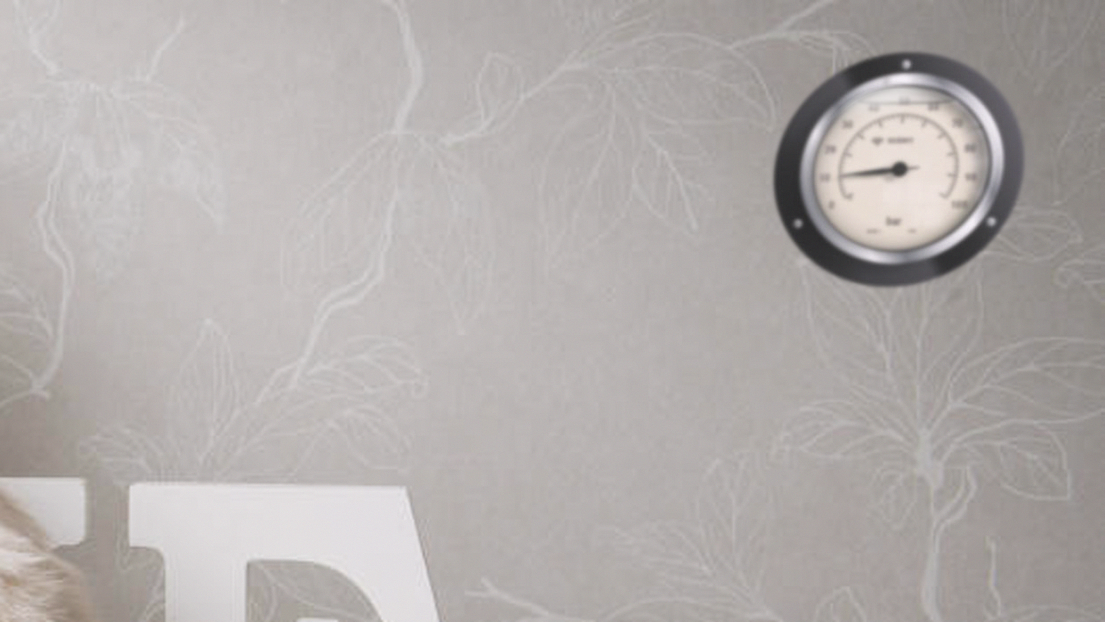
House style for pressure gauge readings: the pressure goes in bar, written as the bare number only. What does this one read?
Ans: 10
